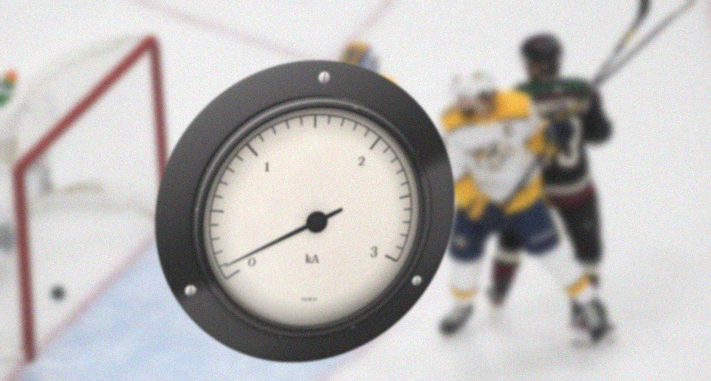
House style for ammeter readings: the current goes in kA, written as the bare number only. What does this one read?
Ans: 0.1
